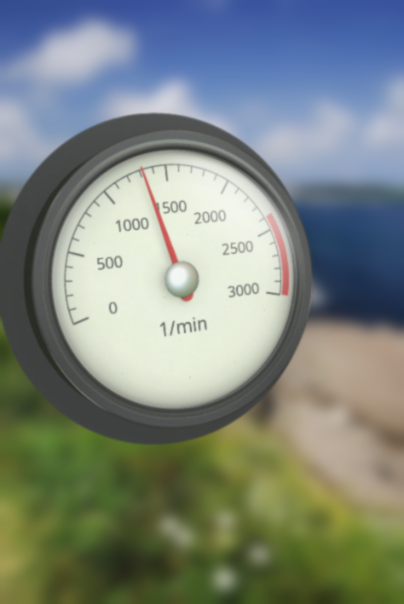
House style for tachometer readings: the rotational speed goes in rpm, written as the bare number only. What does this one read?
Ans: 1300
